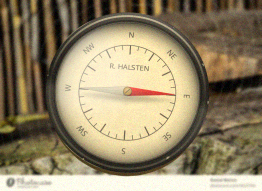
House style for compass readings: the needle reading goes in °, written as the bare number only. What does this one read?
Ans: 90
